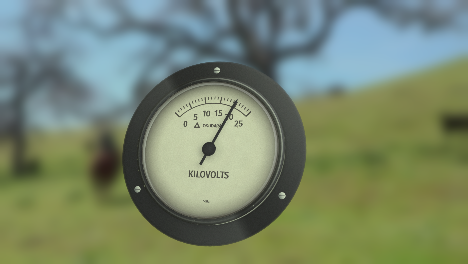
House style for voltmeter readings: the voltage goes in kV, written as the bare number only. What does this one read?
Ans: 20
